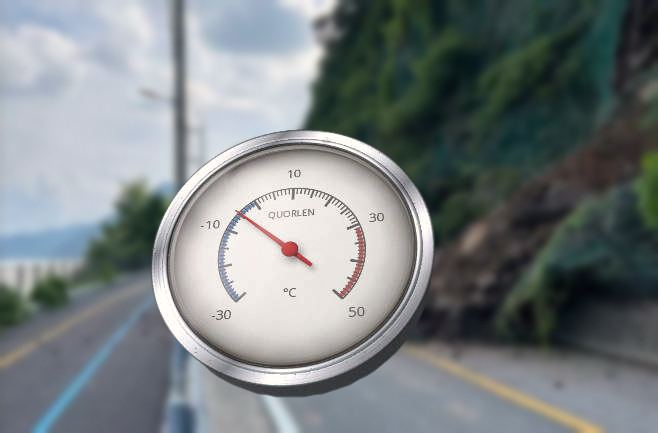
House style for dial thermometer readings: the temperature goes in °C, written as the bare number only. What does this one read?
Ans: -5
